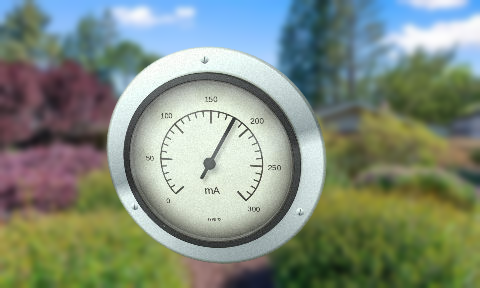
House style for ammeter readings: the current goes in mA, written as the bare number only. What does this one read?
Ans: 180
